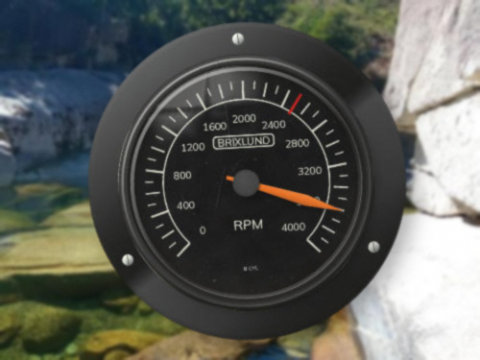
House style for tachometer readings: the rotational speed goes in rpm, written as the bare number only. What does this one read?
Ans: 3600
